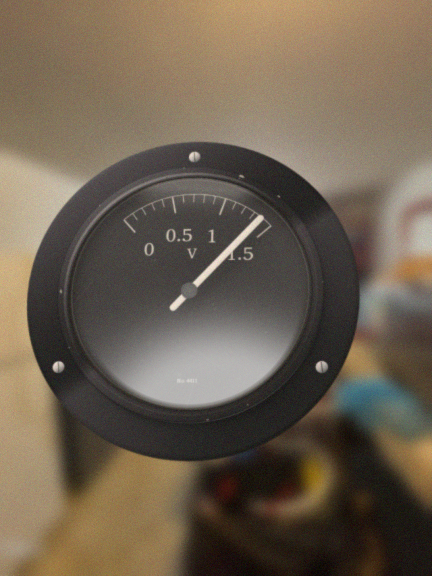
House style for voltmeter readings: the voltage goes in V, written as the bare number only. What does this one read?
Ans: 1.4
